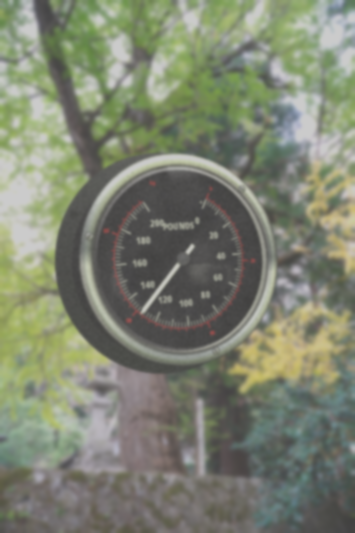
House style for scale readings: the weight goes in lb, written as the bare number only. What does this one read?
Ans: 130
